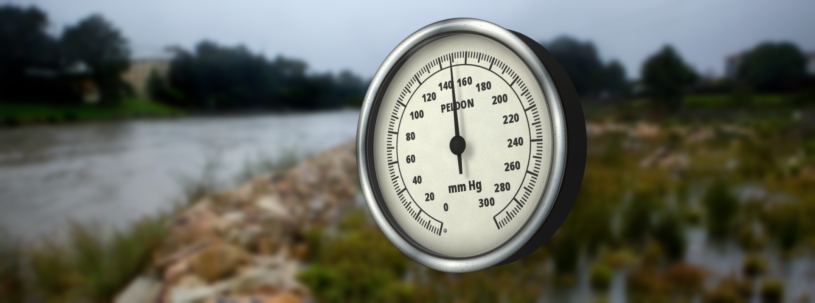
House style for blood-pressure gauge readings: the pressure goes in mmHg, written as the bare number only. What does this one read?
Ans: 150
